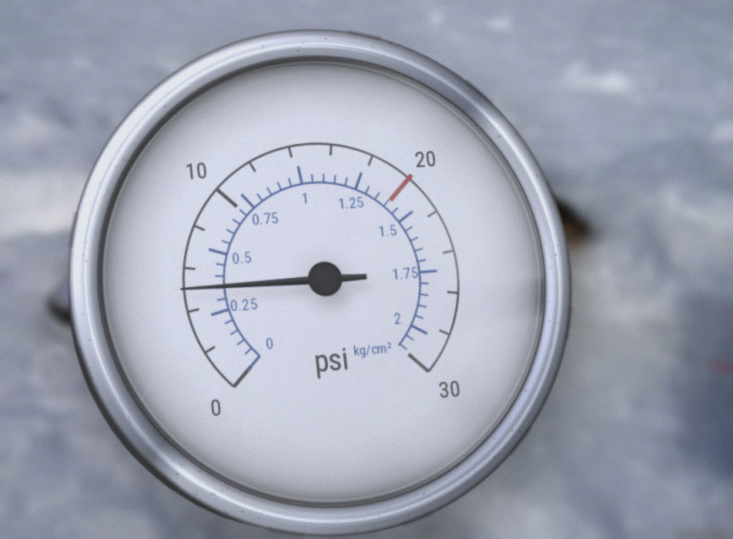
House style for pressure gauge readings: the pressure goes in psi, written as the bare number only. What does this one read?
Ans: 5
